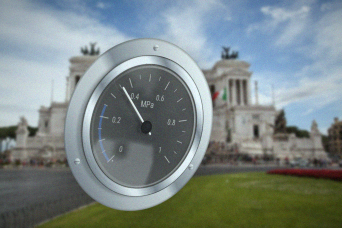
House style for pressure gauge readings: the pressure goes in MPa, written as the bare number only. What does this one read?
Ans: 0.35
